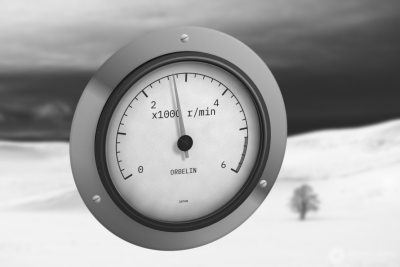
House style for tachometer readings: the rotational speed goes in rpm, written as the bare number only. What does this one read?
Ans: 2700
